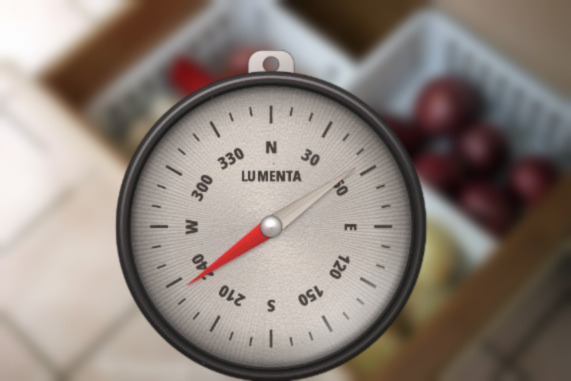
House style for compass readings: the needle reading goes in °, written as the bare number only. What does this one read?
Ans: 235
